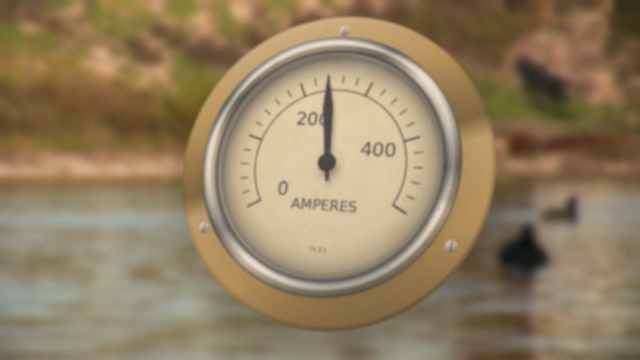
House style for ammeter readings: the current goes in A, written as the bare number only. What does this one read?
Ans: 240
